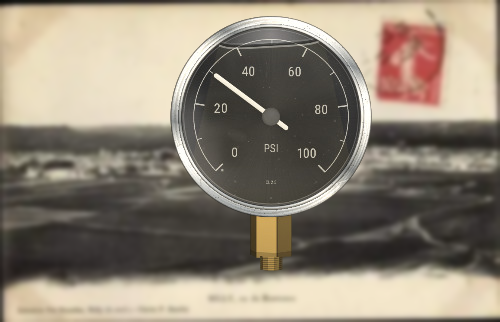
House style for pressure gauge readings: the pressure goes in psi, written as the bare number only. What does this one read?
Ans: 30
